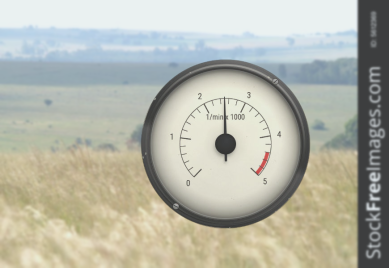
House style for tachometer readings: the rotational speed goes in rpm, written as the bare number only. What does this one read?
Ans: 2500
